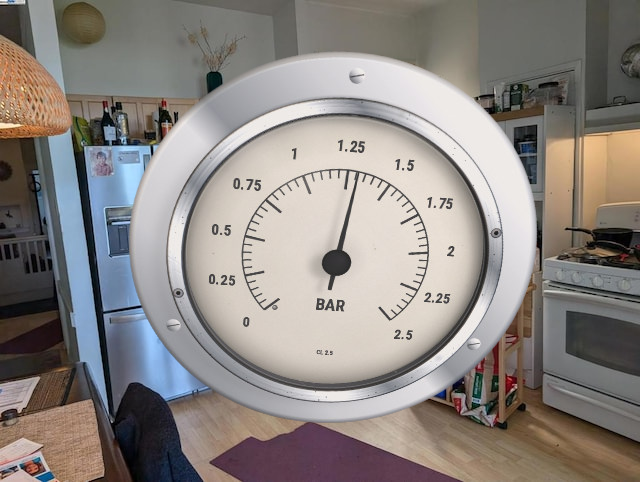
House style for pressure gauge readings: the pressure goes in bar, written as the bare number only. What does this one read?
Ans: 1.3
